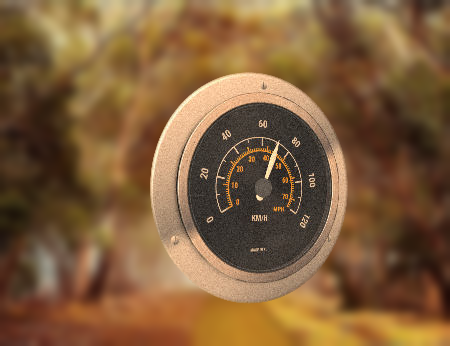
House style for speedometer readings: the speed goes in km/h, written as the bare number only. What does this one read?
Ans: 70
